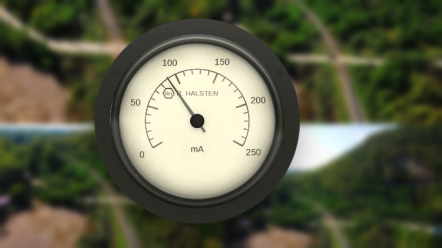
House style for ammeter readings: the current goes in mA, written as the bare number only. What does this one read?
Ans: 90
